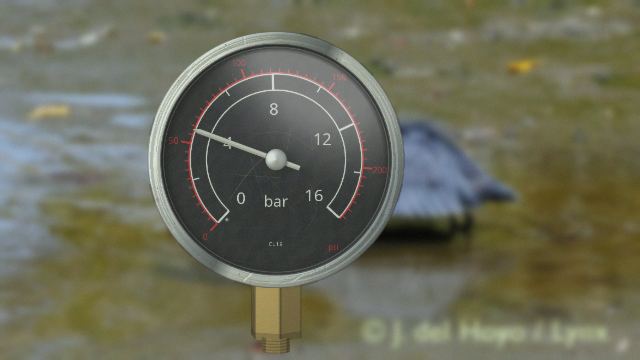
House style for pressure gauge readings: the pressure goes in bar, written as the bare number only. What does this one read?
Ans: 4
